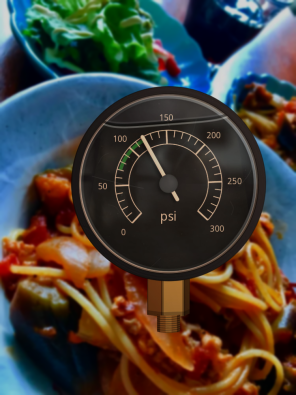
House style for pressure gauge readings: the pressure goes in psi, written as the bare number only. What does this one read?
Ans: 120
